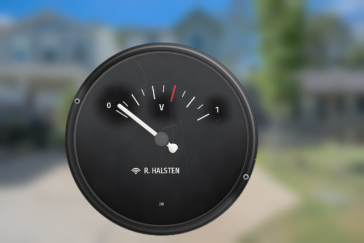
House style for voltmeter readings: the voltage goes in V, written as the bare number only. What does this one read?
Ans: 0.05
